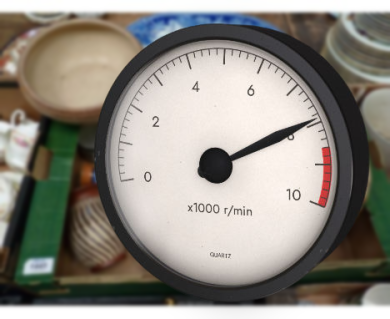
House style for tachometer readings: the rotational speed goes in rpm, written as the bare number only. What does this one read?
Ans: 7900
